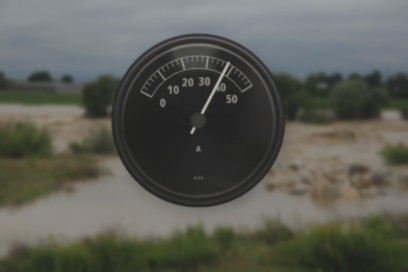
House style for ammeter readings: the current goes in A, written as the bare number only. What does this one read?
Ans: 38
